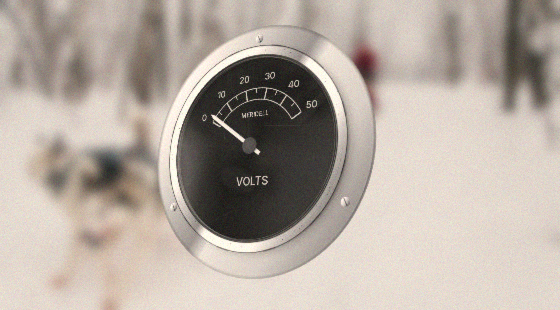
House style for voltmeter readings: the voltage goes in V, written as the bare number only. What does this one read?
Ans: 2.5
